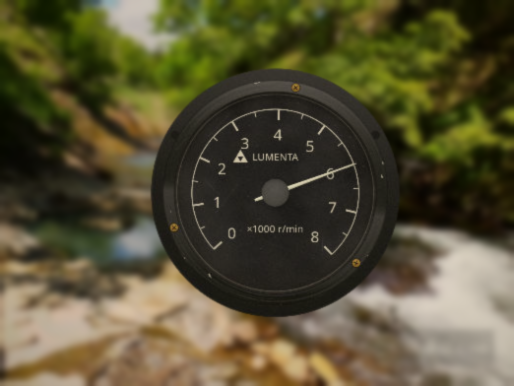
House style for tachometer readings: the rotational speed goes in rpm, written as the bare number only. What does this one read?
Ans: 6000
